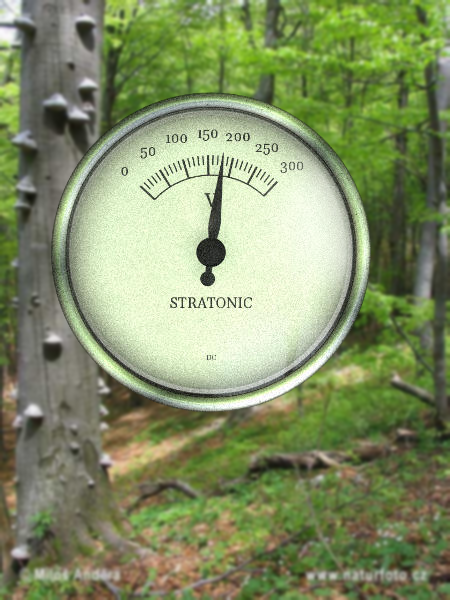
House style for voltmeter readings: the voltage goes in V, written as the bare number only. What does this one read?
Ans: 180
